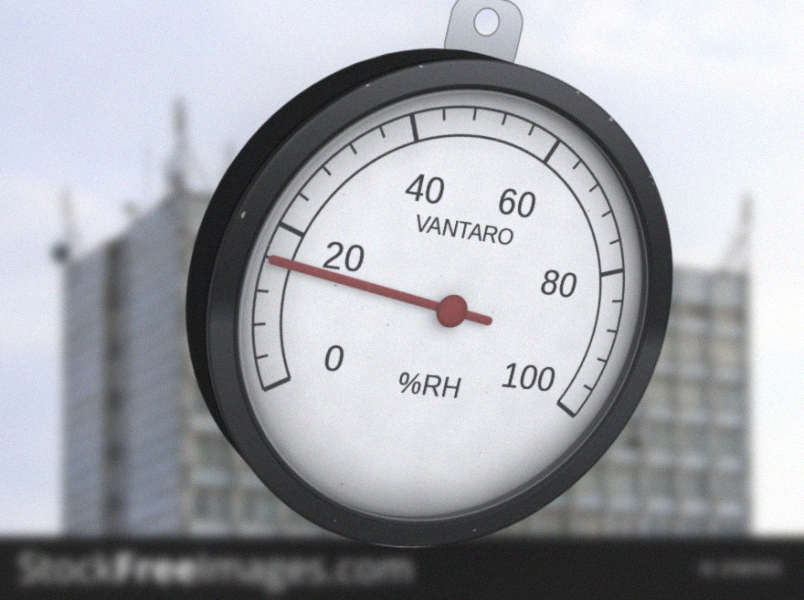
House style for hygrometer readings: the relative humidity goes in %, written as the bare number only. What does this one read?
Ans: 16
